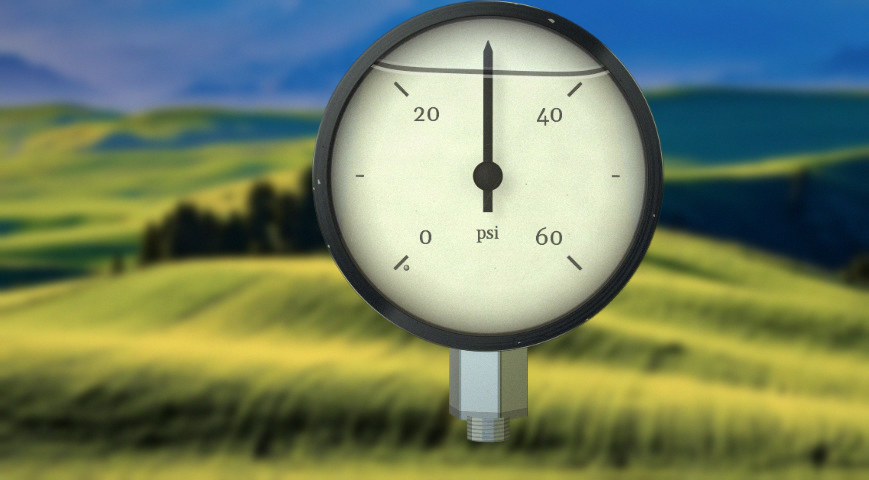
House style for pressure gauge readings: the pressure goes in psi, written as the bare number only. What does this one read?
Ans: 30
